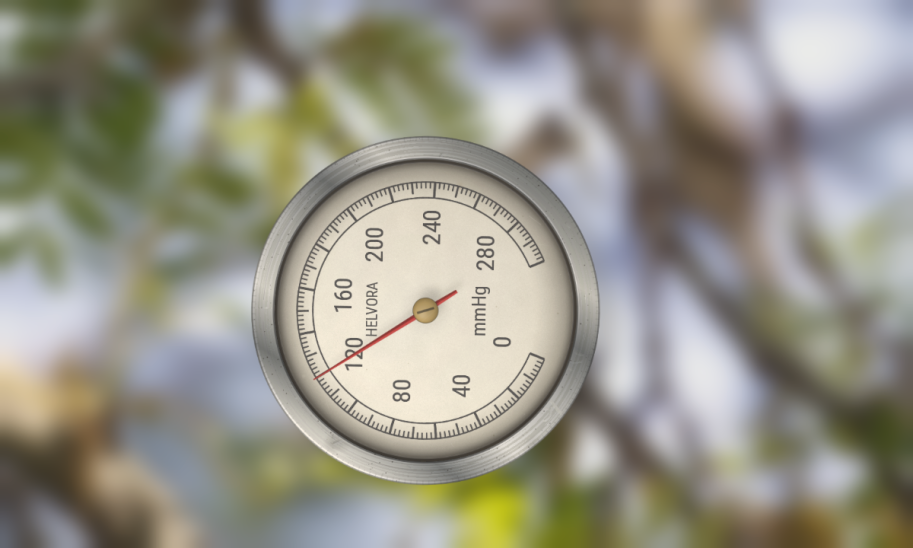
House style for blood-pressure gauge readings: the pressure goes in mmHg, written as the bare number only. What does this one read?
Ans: 120
